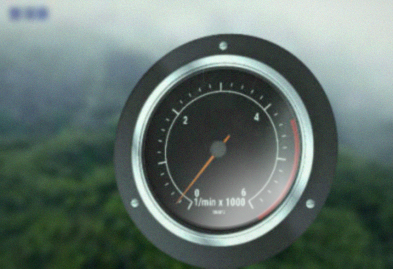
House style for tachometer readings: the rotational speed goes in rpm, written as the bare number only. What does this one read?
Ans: 200
